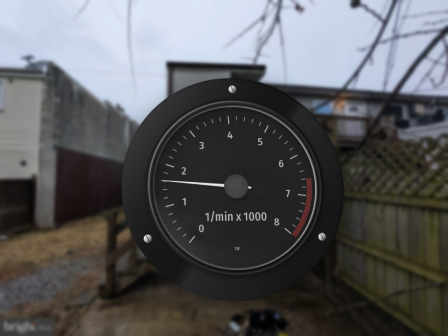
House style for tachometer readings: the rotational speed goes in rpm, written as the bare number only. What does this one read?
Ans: 1600
